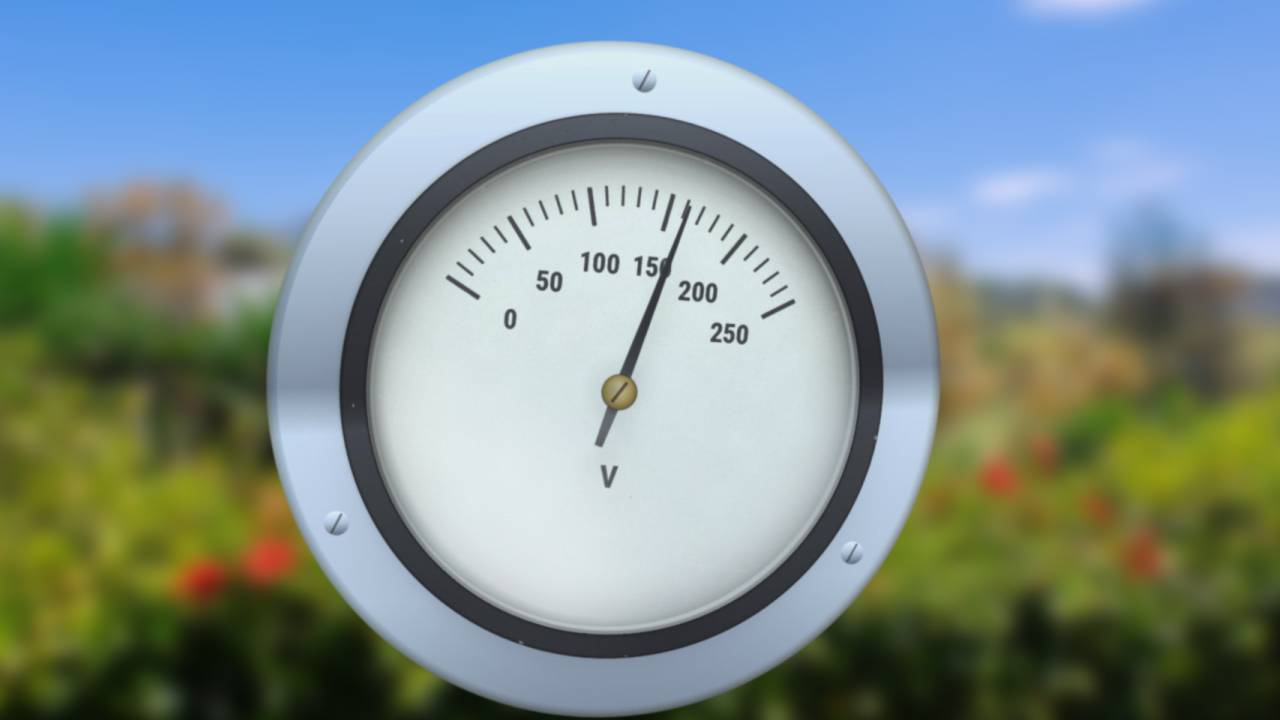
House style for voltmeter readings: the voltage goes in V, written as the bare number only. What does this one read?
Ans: 160
